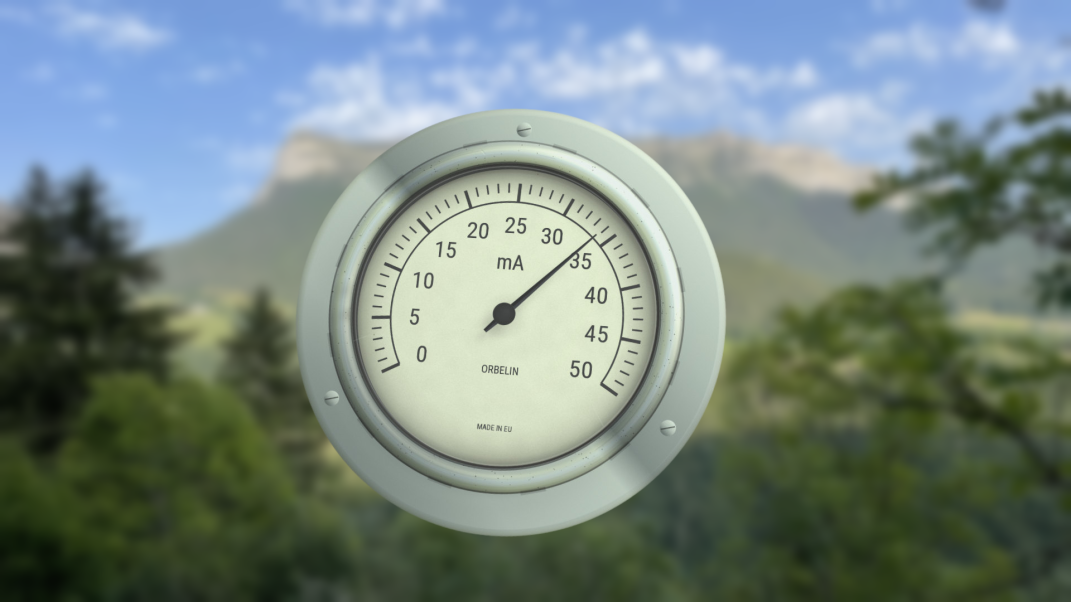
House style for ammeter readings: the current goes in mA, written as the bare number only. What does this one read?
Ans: 34
